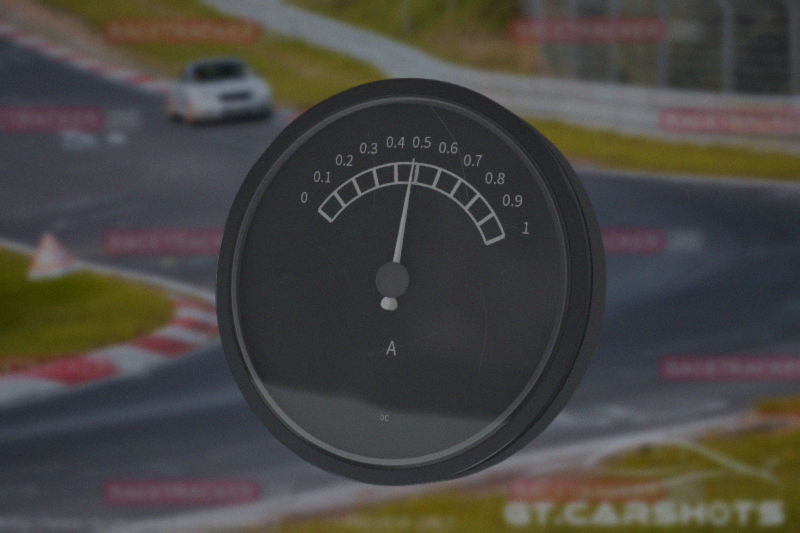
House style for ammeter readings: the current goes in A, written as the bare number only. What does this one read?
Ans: 0.5
